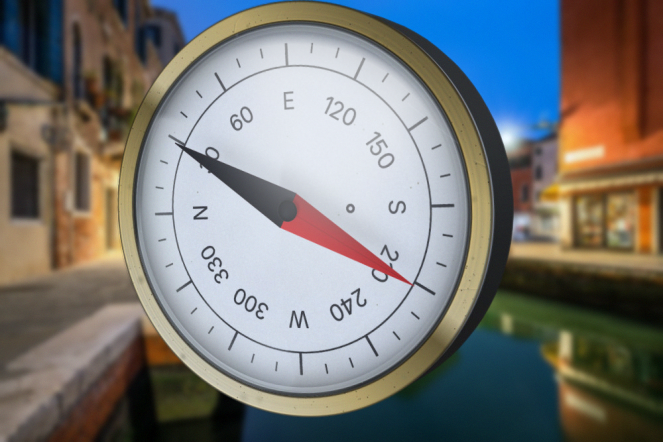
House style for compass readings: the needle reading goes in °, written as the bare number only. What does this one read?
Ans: 210
